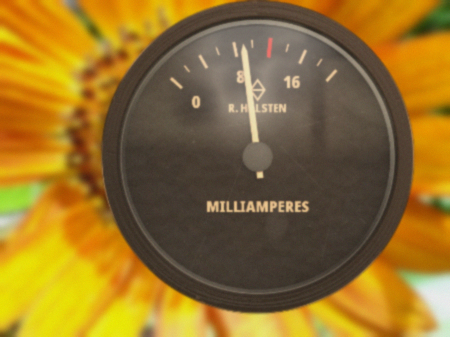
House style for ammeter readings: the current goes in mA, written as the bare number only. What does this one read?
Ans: 9
